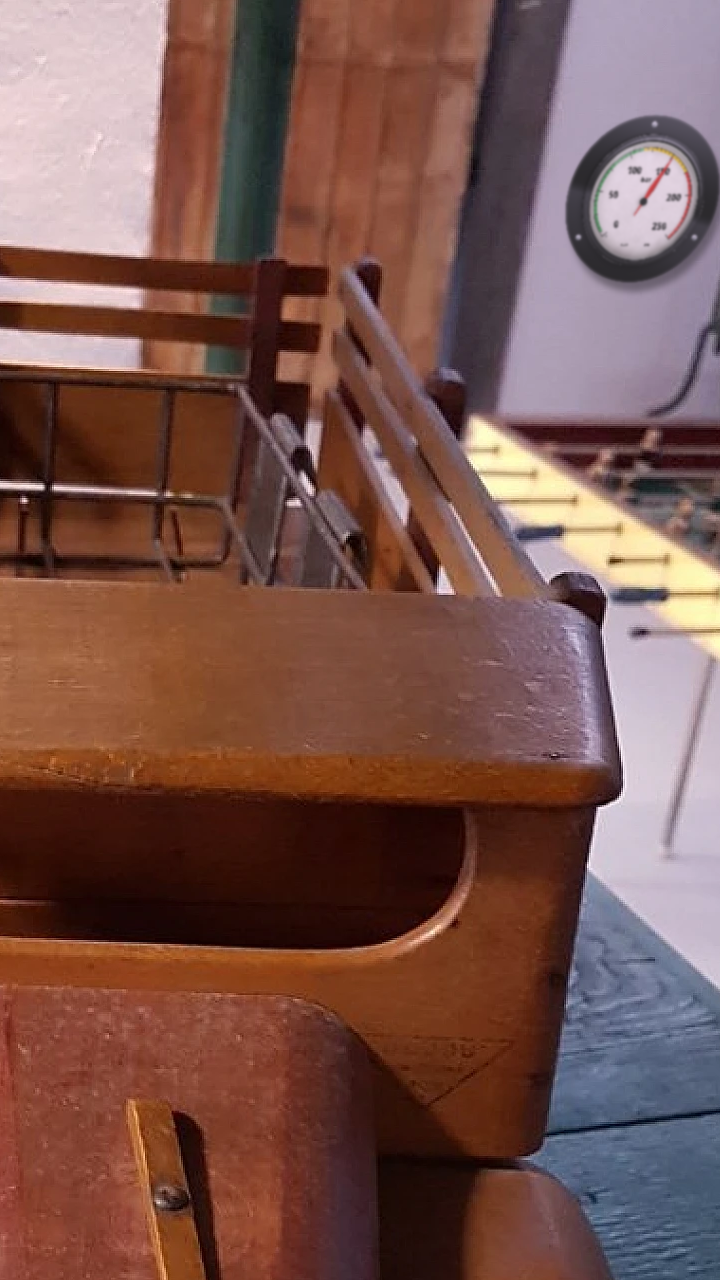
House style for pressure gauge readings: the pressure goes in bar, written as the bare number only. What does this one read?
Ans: 150
